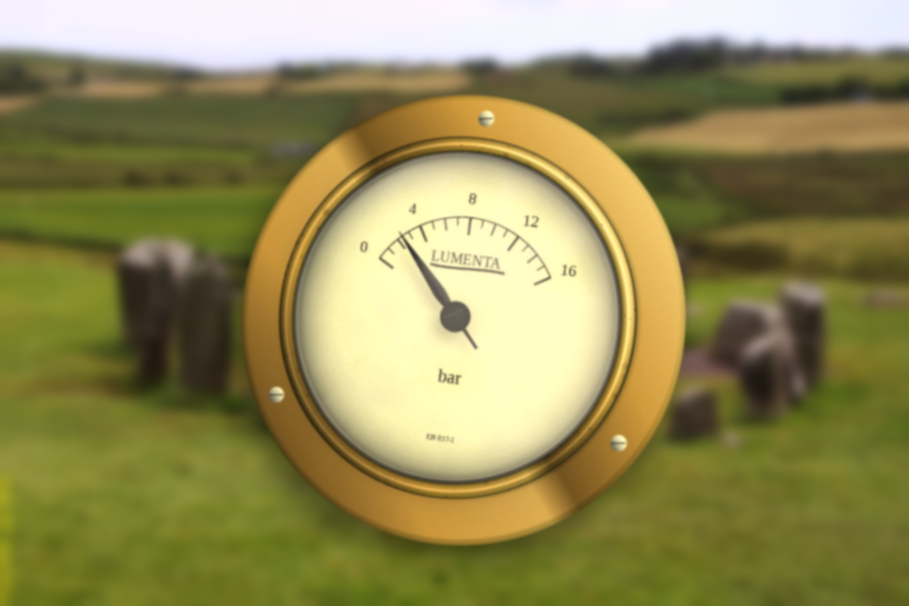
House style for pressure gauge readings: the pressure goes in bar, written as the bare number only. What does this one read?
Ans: 2.5
